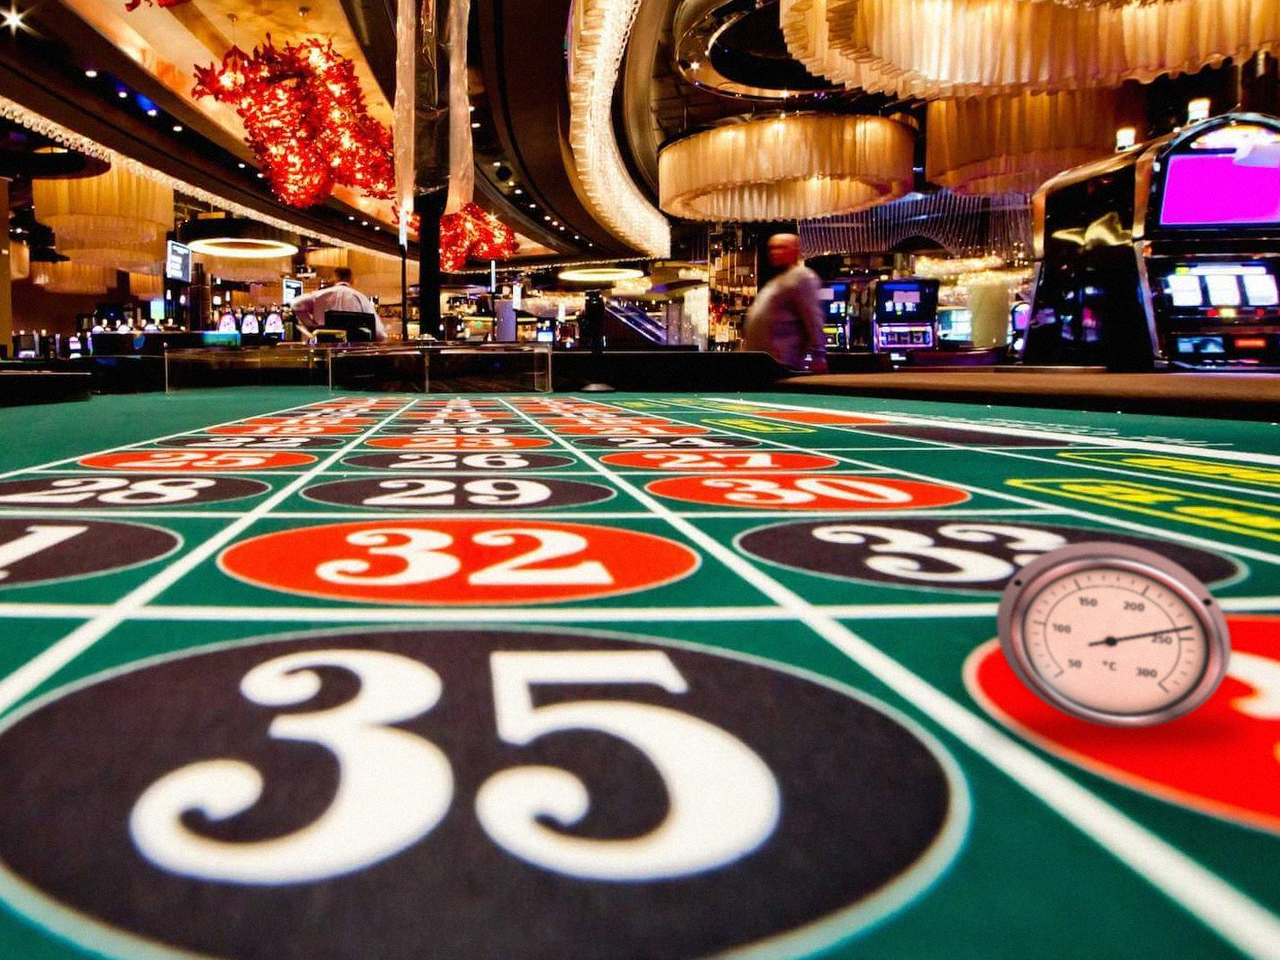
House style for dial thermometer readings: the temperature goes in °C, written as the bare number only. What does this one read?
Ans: 240
